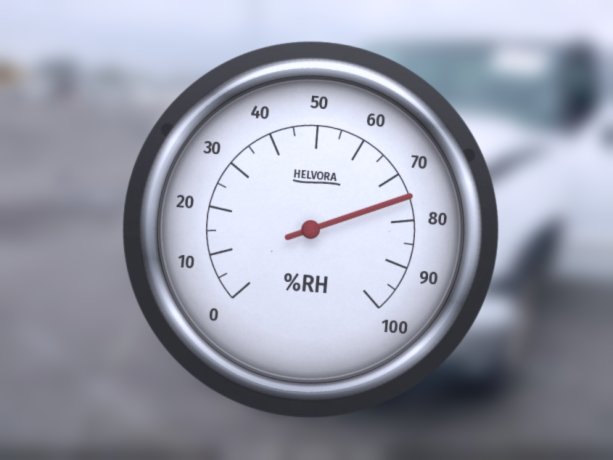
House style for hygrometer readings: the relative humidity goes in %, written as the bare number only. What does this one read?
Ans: 75
